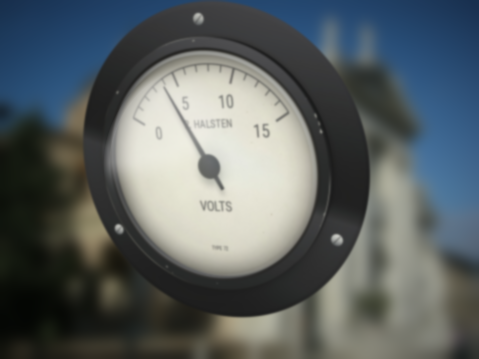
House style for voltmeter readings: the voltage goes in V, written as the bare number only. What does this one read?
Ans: 4
